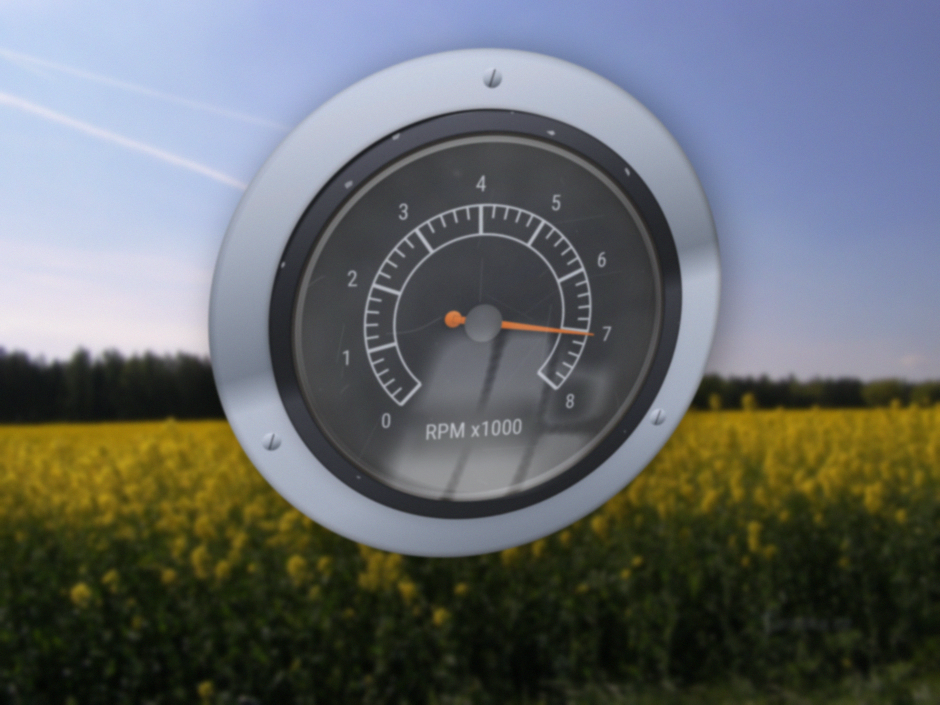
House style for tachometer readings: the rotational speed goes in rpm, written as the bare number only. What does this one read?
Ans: 7000
